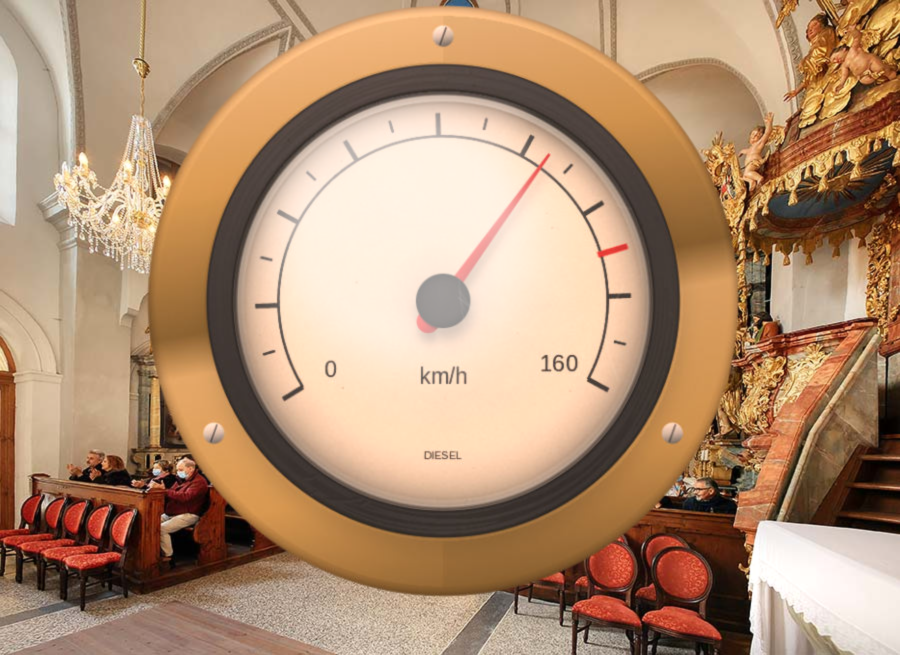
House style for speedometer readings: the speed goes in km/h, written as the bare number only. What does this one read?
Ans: 105
